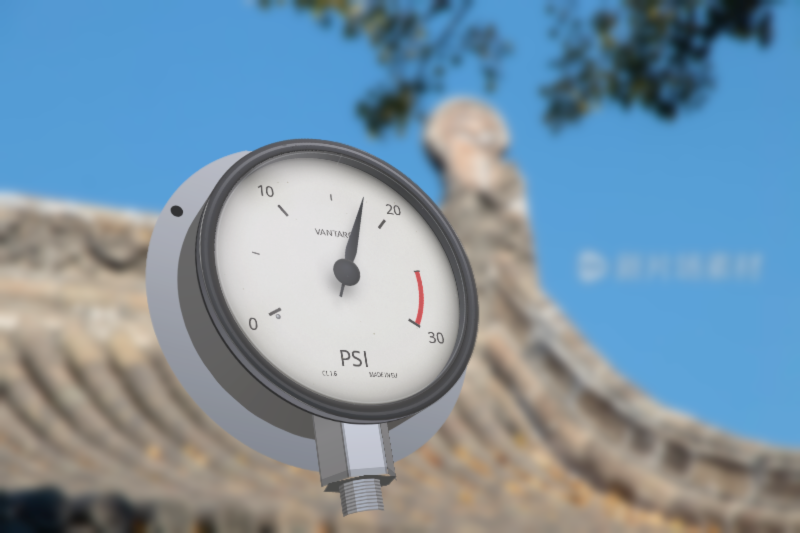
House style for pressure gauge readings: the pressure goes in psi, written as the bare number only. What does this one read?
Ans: 17.5
